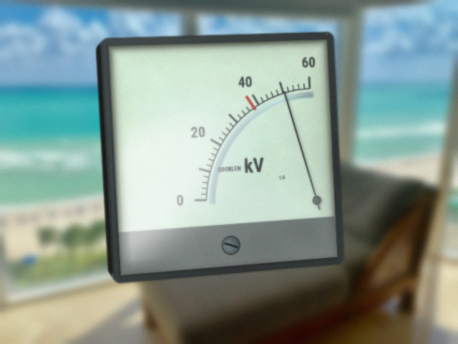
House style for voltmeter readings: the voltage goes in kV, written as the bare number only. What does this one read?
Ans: 50
